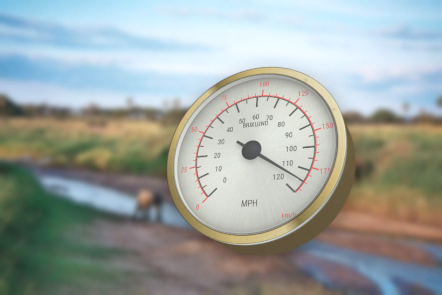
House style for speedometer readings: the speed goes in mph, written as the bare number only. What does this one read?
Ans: 115
